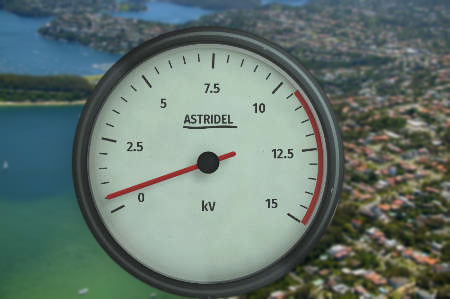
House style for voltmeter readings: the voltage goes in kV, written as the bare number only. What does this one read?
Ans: 0.5
